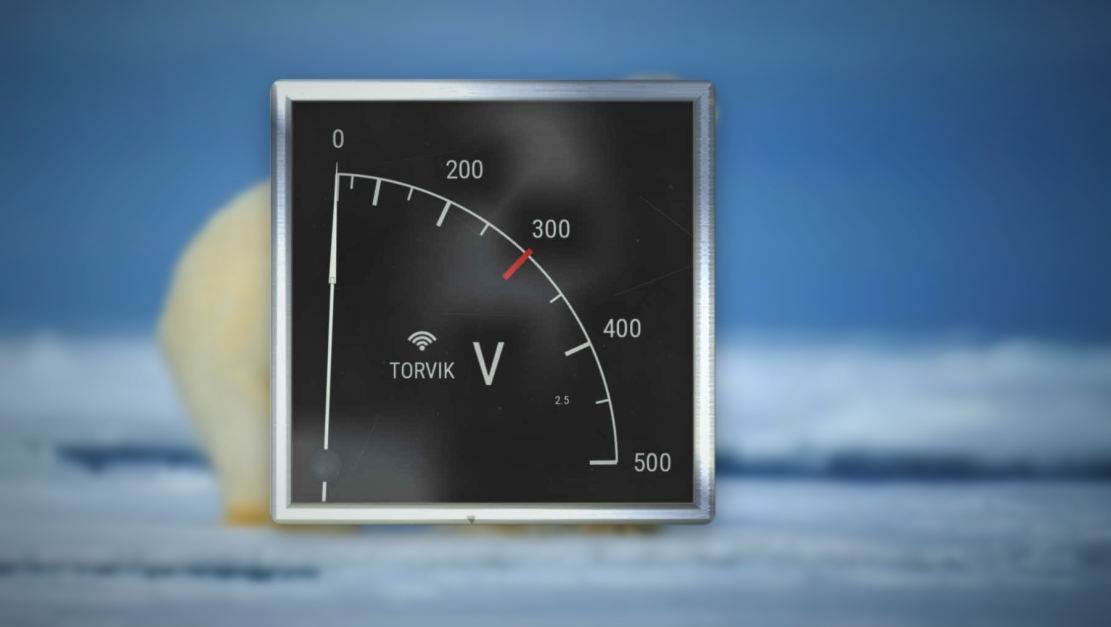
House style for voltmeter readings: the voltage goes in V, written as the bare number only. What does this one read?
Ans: 0
